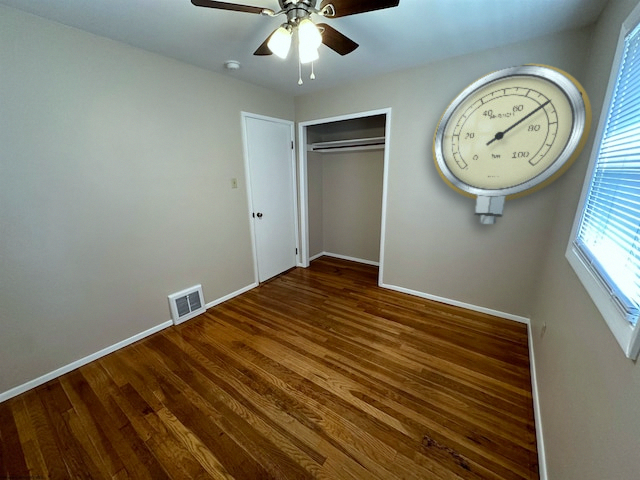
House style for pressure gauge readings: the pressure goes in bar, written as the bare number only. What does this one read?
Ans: 70
